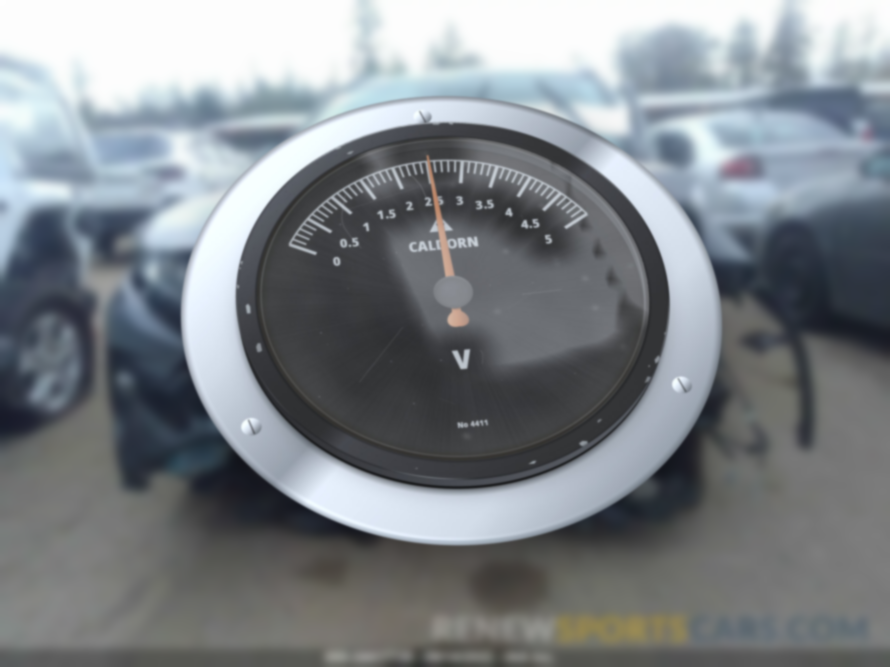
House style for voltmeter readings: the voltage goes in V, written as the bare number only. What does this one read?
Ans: 2.5
